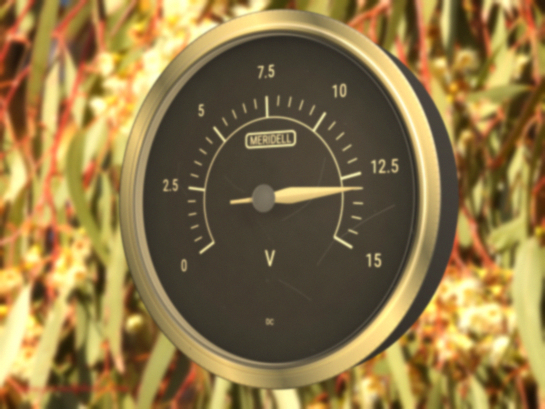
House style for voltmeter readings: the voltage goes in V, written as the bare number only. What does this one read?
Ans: 13
